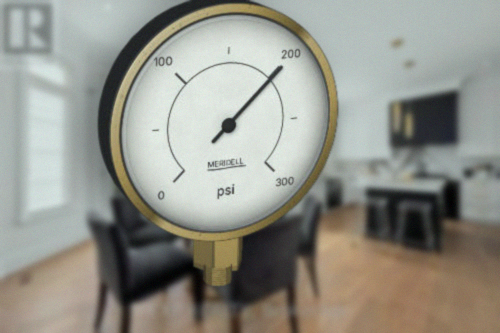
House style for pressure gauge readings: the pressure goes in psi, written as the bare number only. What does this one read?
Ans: 200
